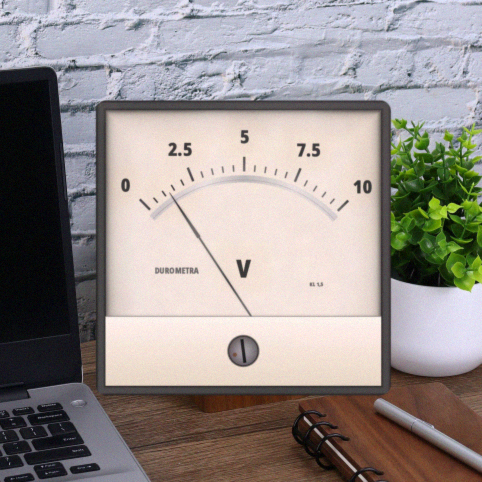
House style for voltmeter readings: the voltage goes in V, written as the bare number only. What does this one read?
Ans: 1.25
